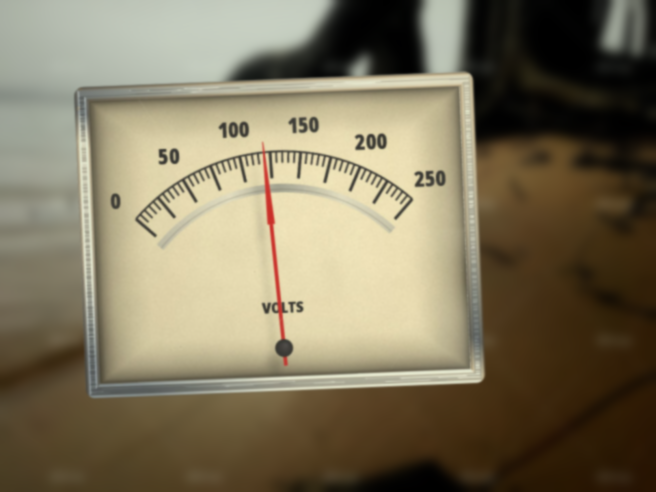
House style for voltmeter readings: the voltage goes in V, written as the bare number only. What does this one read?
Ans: 120
